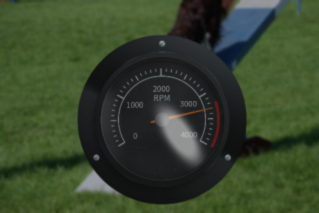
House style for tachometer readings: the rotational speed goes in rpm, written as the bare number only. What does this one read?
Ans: 3300
